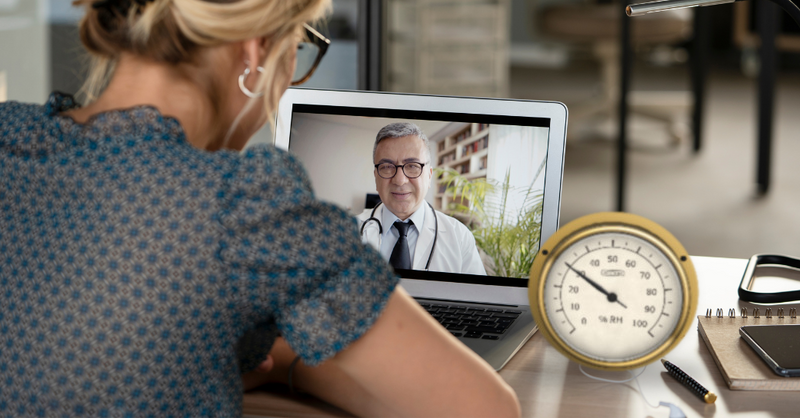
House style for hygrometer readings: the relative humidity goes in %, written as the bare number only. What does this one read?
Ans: 30
